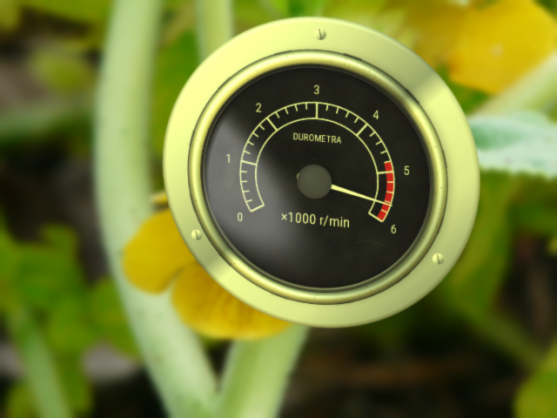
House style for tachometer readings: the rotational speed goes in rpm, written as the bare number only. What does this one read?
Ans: 5600
